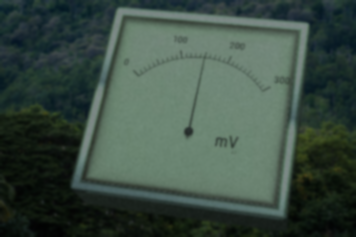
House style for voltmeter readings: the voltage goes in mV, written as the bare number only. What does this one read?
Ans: 150
